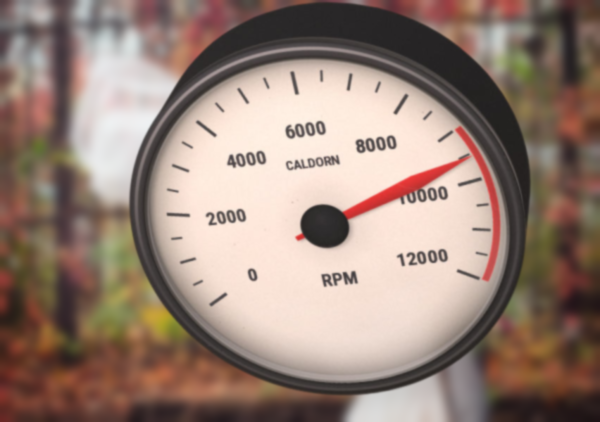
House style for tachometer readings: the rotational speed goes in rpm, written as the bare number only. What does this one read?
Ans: 9500
